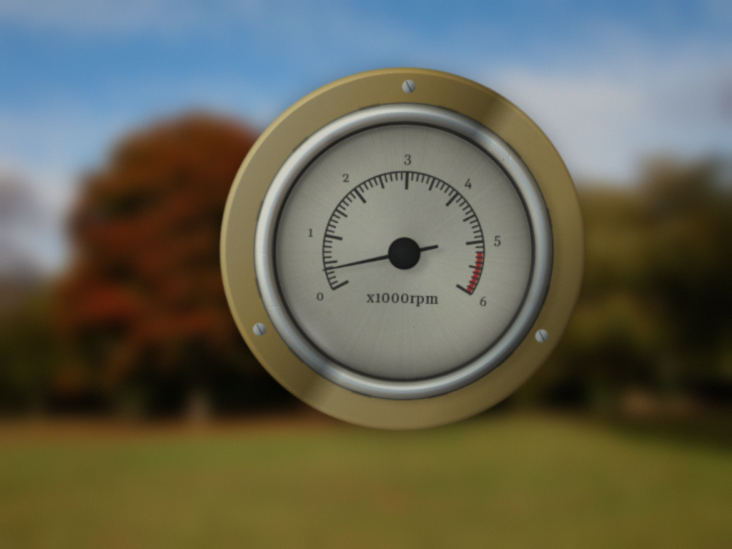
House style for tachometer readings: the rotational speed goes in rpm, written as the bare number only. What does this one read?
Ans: 400
